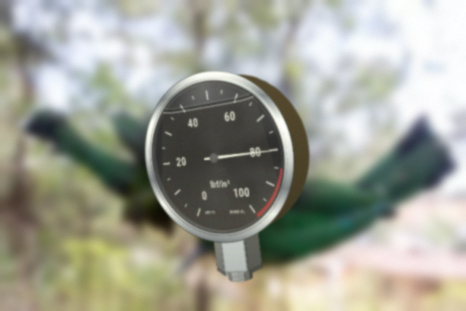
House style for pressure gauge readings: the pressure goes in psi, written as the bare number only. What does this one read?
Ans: 80
